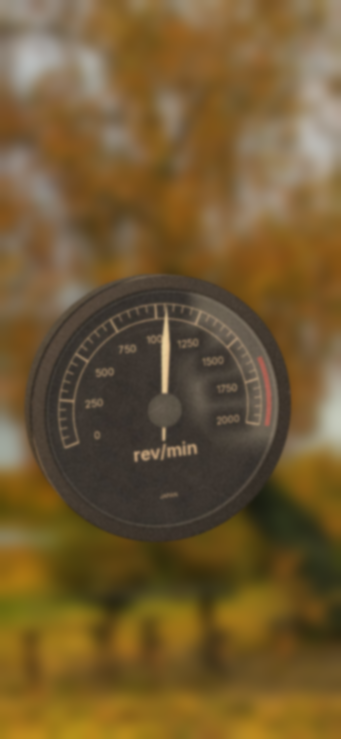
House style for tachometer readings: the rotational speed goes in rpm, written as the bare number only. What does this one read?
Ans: 1050
